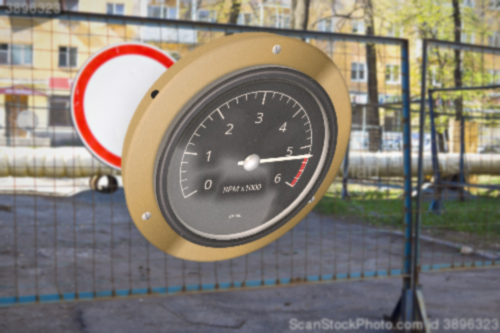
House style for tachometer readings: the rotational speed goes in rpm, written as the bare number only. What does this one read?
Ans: 5200
